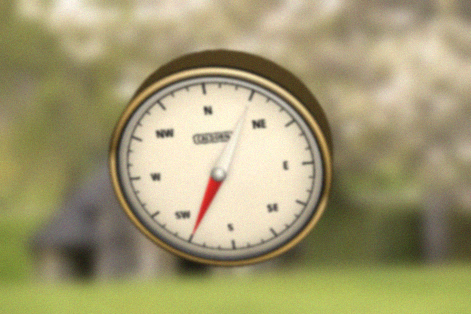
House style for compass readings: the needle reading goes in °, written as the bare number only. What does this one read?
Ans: 210
